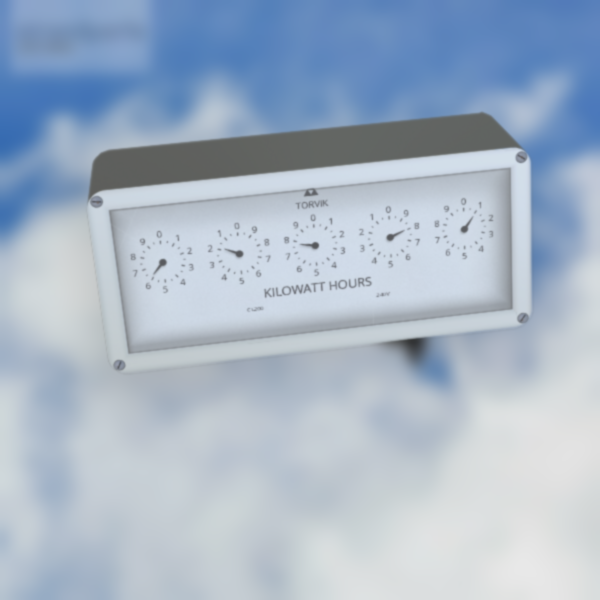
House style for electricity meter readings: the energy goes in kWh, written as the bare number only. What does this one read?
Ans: 61781
